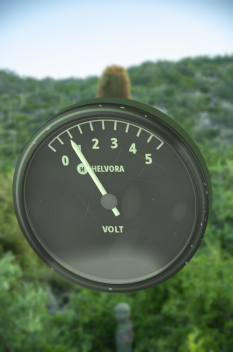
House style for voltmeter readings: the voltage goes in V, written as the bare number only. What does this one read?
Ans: 1
